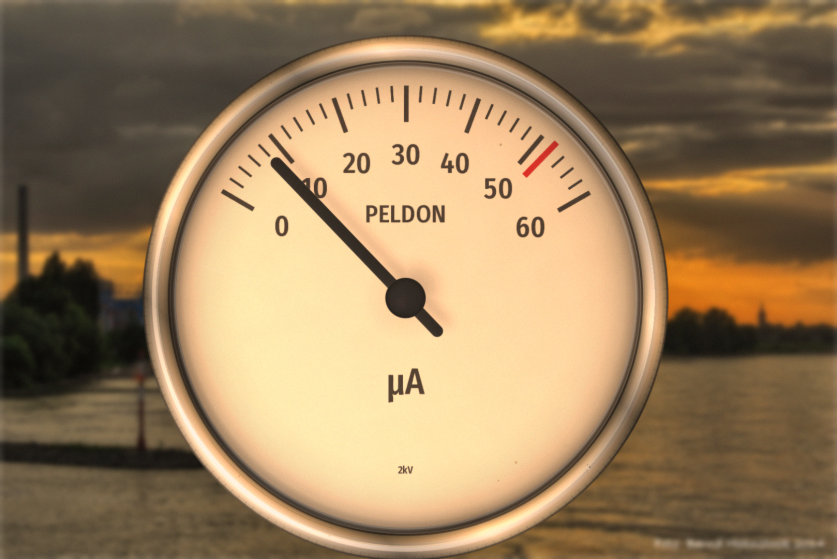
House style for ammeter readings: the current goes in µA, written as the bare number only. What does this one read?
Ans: 8
